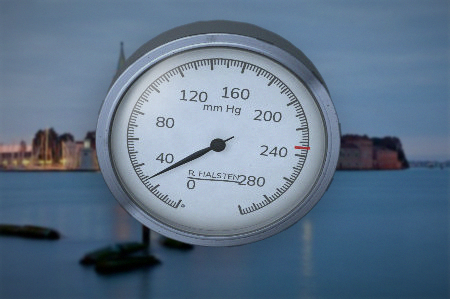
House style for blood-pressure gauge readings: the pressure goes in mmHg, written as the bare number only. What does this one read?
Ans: 30
